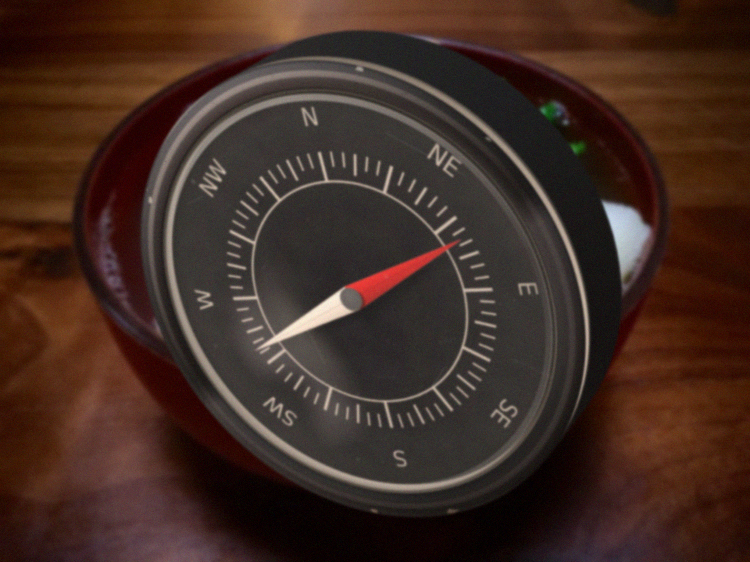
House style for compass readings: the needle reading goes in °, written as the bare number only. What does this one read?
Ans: 67.5
